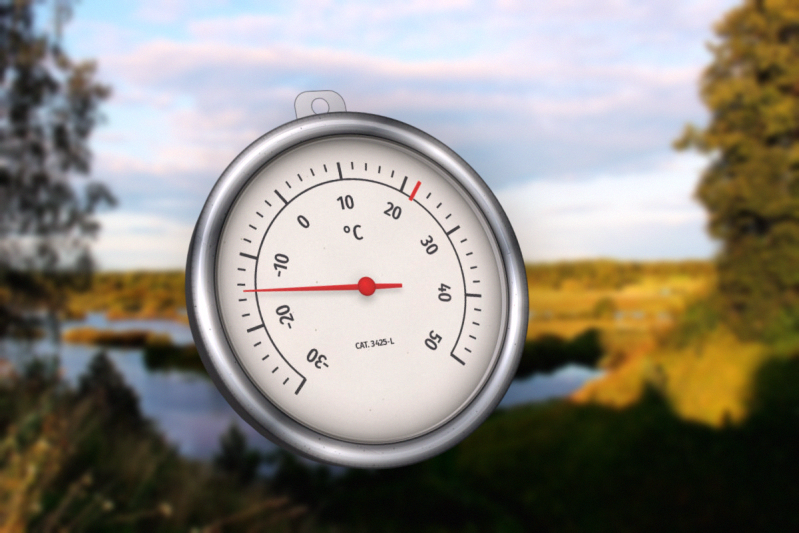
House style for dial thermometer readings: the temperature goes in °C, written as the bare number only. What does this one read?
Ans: -15
